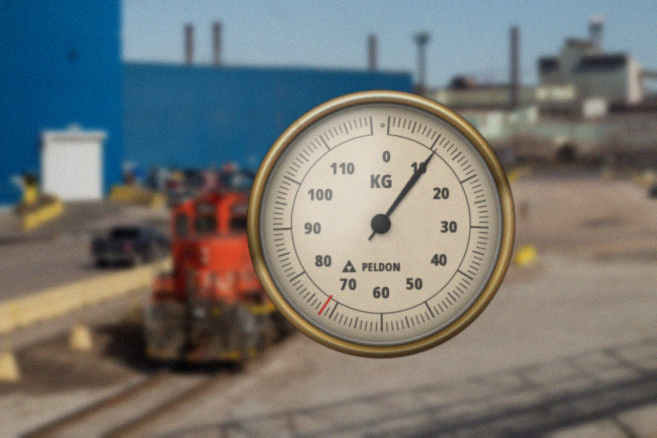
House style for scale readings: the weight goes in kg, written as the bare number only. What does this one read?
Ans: 11
